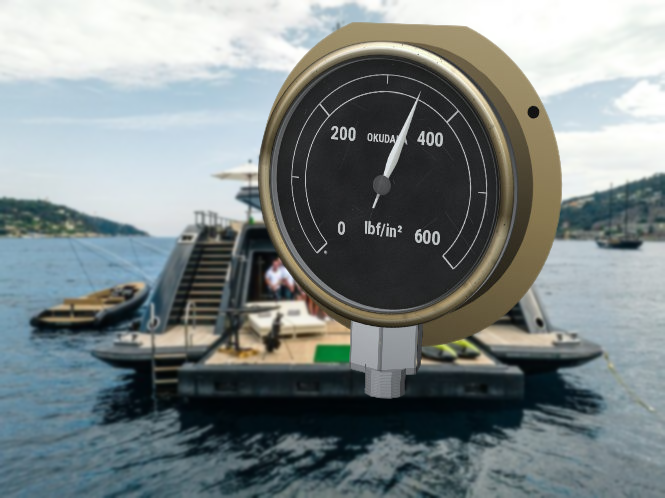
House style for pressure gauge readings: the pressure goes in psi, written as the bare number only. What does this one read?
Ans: 350
